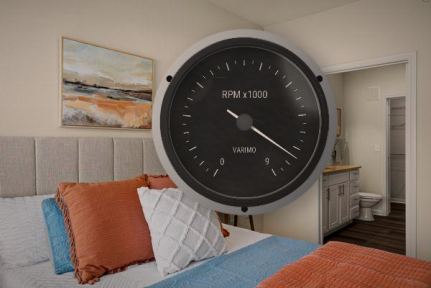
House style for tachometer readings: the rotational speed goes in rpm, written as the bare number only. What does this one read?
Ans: 8250
